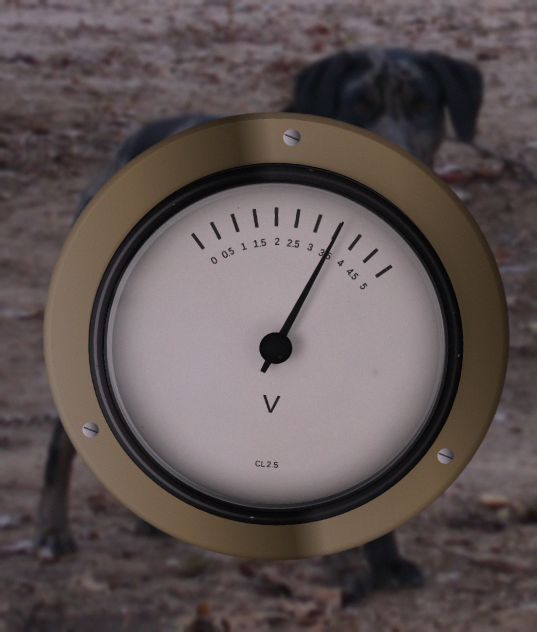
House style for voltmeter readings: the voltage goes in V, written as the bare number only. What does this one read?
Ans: 3.5
